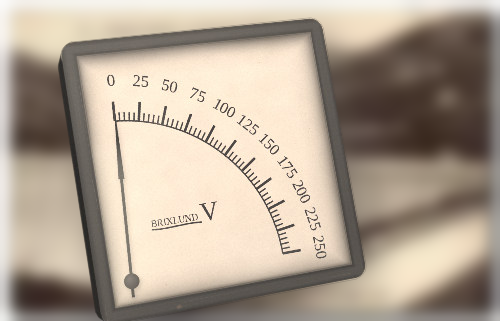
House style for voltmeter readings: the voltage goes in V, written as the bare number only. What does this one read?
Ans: 0
